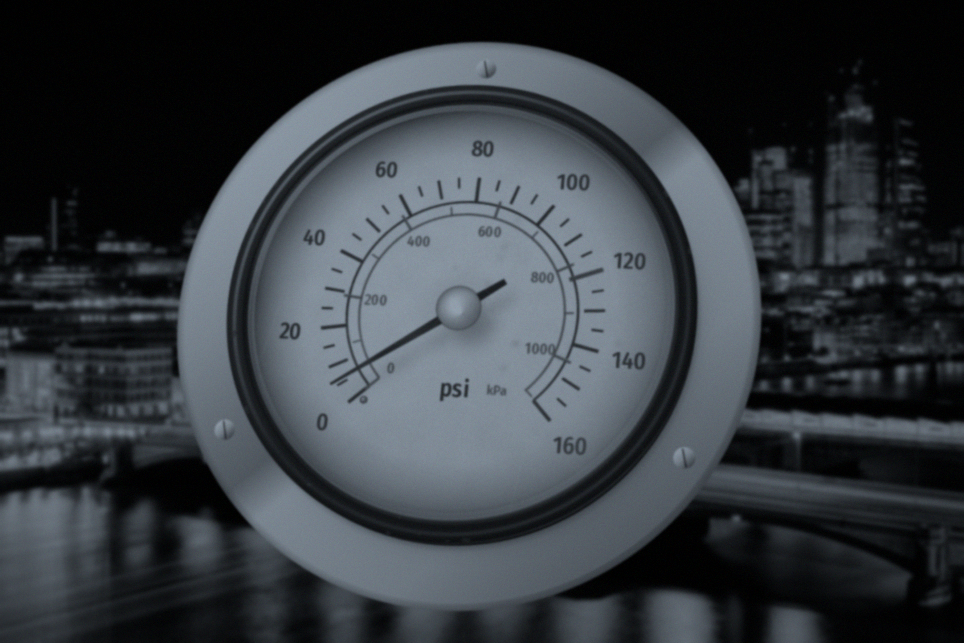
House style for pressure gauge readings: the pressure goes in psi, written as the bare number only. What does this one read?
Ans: 5
